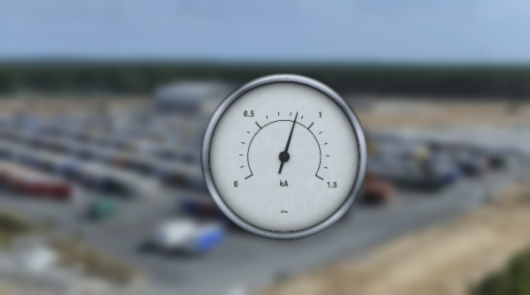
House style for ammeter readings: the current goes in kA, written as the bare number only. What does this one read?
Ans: 0.85
